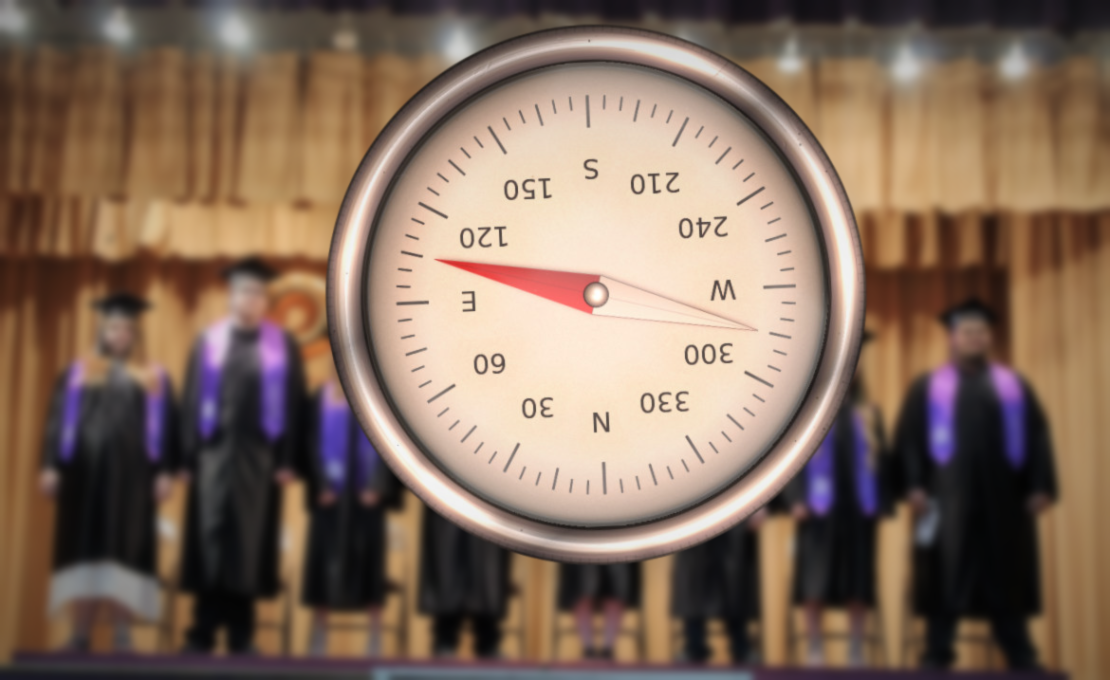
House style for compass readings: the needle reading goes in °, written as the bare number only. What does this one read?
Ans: 105
